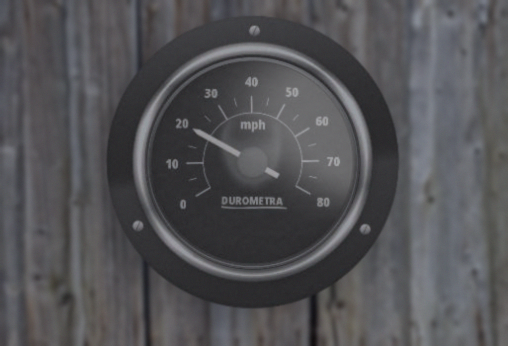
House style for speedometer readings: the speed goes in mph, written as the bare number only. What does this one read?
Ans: 20
